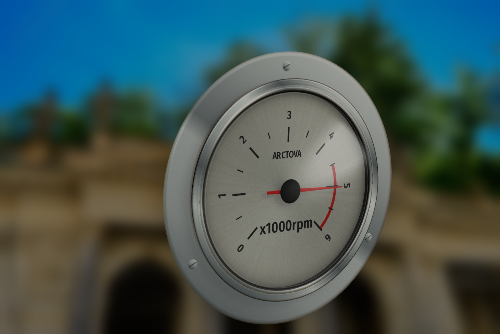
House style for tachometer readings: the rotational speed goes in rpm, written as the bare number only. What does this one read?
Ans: 5000
